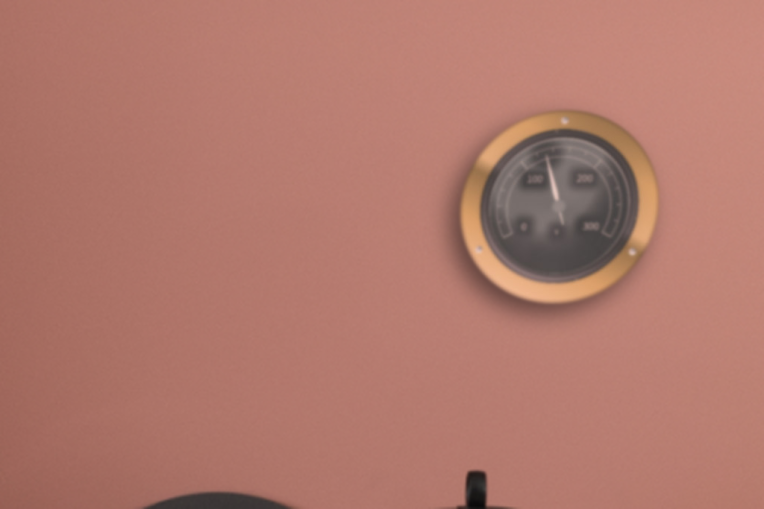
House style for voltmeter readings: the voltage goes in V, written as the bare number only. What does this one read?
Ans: 130
